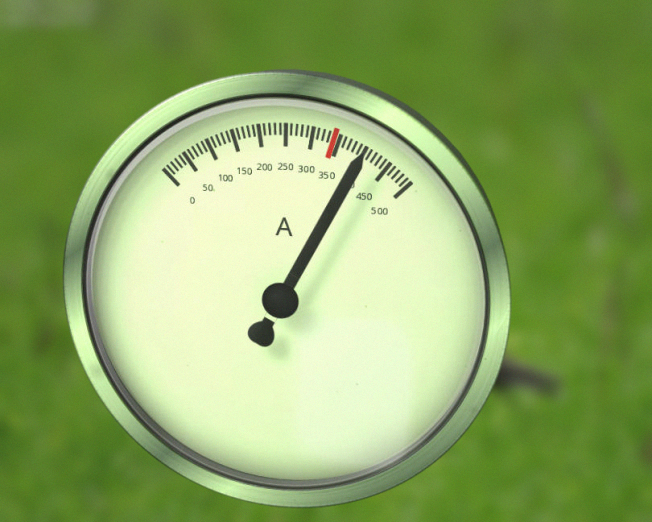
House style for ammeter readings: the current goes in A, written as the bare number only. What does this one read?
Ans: 400
